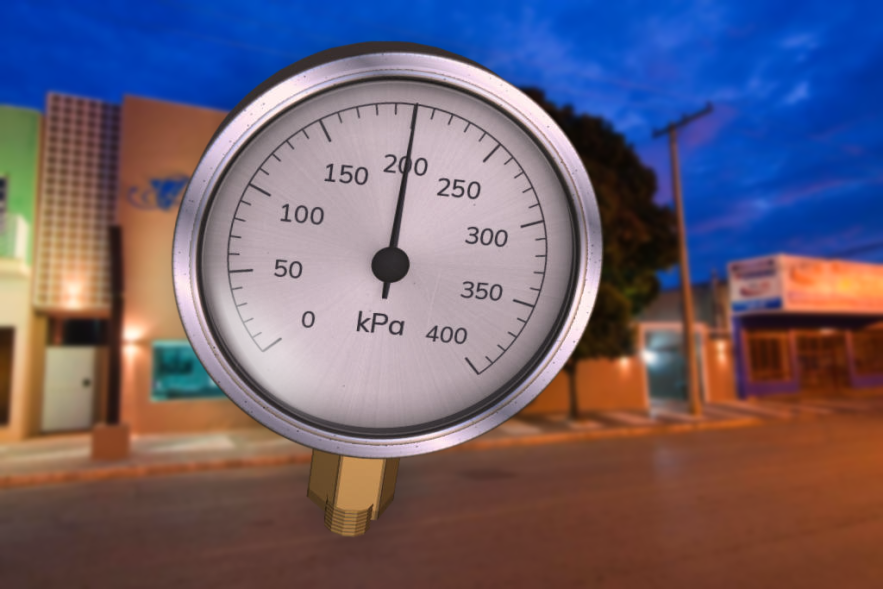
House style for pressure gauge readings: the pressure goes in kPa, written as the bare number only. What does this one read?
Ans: 200
